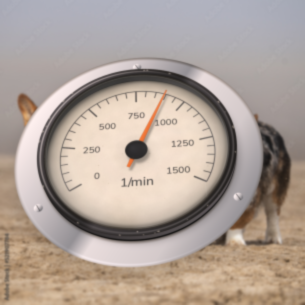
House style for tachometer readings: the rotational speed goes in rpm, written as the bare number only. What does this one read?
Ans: 900
